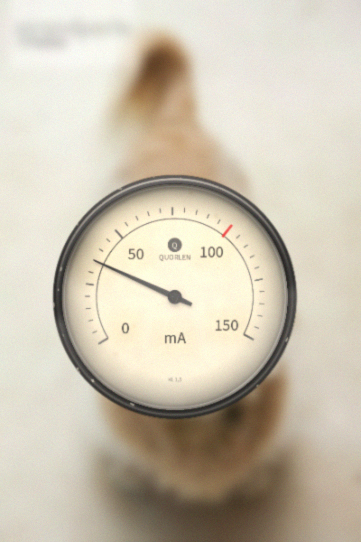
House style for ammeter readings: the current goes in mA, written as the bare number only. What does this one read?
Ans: 35
